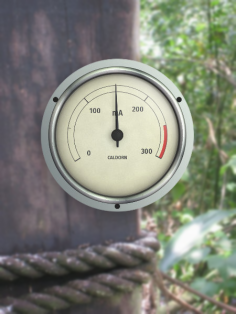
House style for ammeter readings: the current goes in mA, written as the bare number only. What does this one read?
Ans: 150
